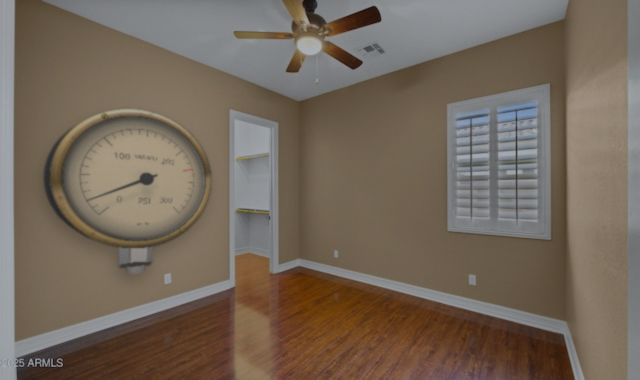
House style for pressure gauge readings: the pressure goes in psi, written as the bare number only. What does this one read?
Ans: 20
